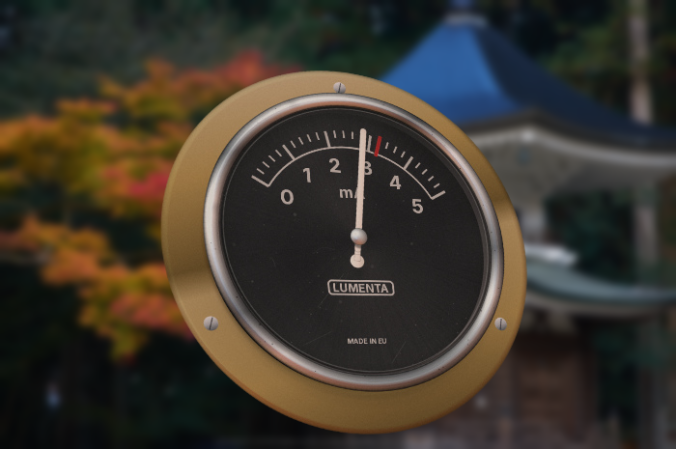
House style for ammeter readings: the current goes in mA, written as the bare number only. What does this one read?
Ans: 2.8
